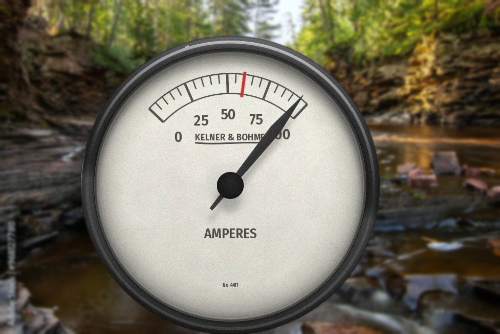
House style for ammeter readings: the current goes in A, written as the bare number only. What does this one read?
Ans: 95
